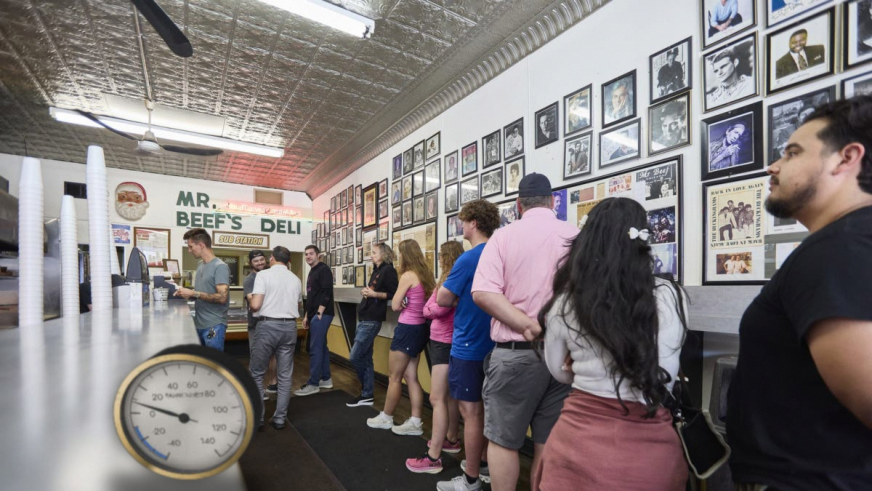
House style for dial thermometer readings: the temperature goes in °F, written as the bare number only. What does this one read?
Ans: 10
